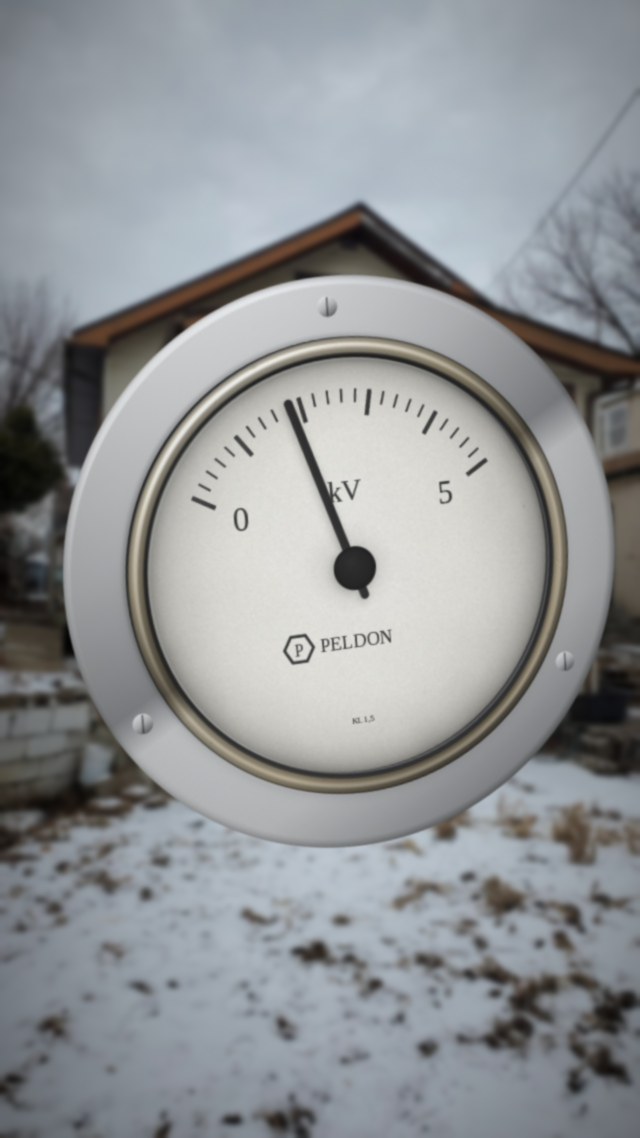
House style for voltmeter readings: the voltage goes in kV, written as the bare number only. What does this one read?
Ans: 1.8
